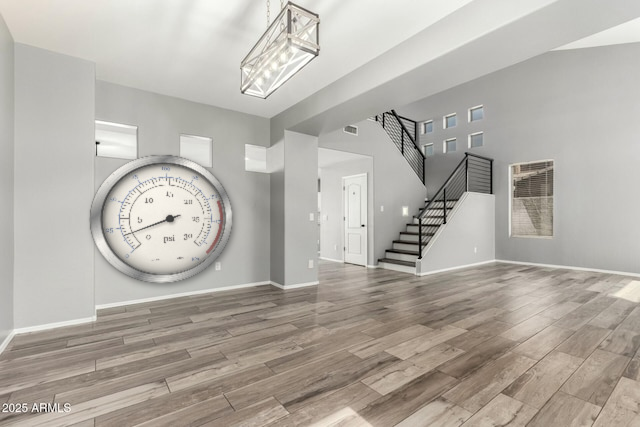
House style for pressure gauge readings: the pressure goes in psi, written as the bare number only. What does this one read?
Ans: 2.5
